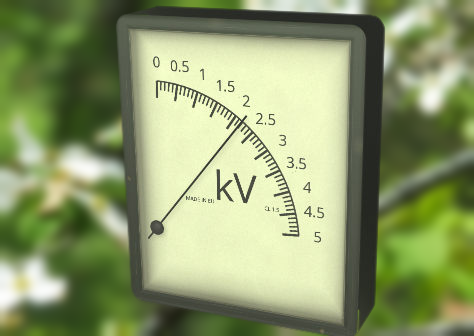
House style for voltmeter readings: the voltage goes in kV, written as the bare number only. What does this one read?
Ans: 2.2
